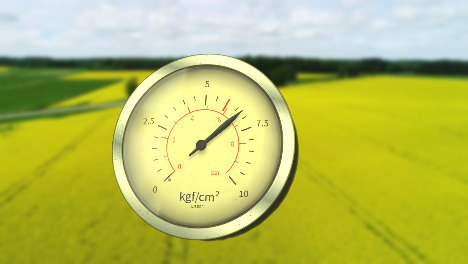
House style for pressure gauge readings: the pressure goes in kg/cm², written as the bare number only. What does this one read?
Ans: 6.75
